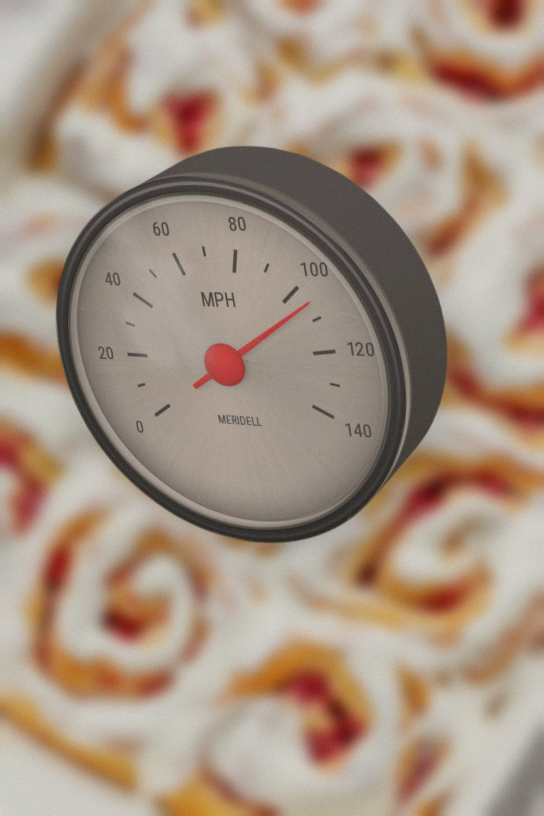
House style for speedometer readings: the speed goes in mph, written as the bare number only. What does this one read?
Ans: 105
